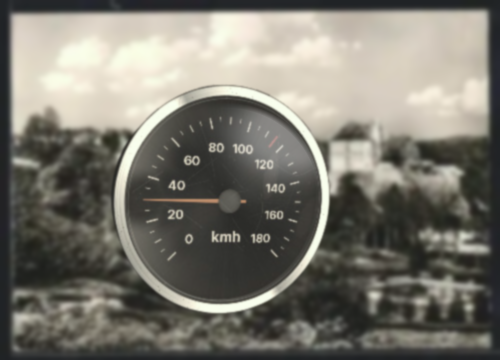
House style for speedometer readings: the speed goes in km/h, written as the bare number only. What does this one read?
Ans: 30
